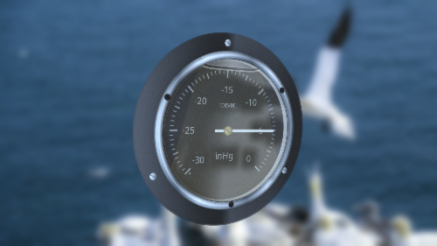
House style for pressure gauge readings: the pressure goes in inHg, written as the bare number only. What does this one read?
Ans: -5
